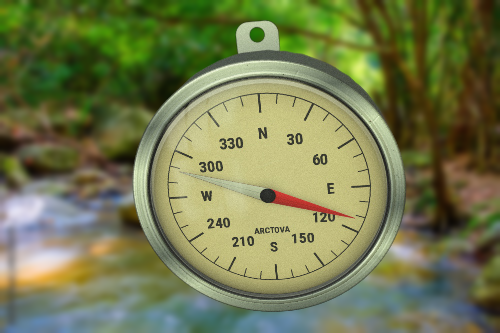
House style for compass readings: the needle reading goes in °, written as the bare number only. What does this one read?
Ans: 110
